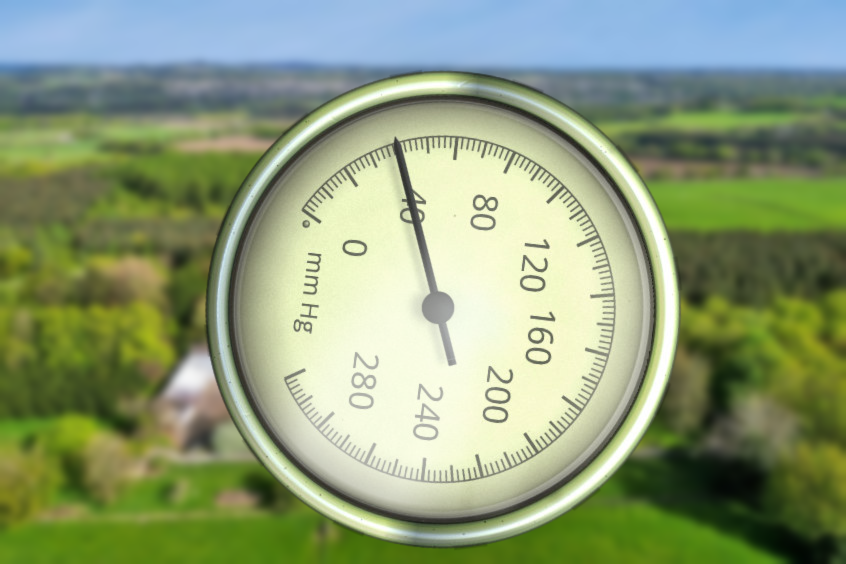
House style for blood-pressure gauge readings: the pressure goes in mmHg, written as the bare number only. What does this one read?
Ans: 40
